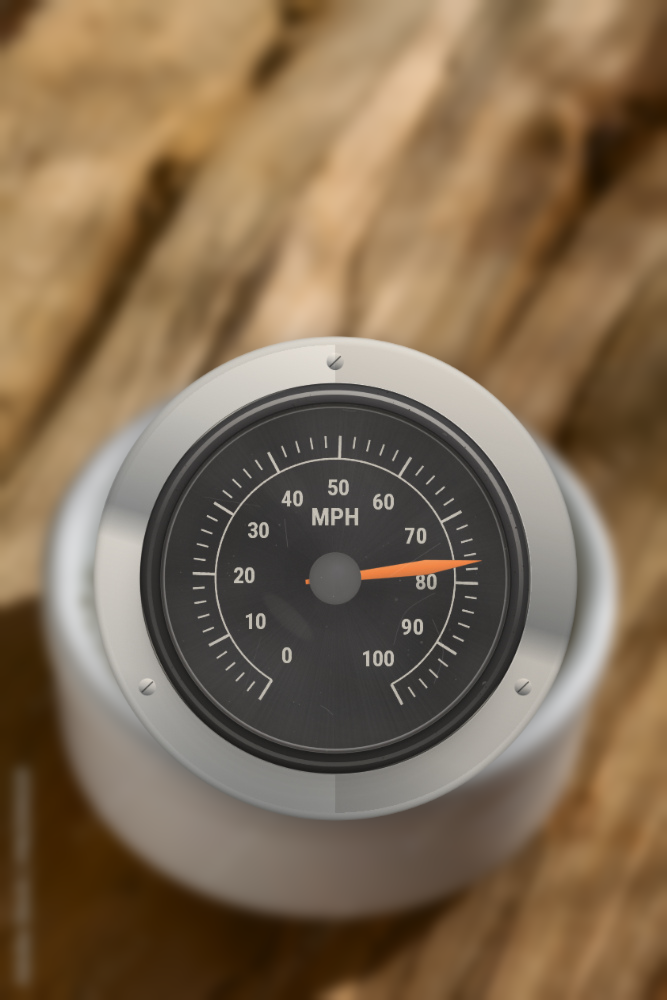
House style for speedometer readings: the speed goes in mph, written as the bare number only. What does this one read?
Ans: 77
